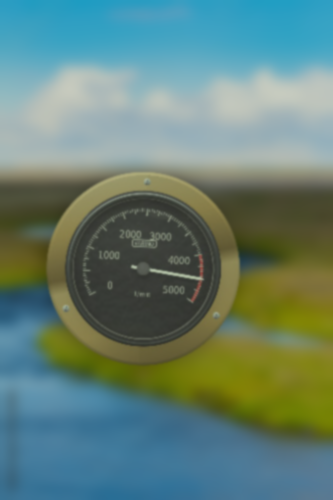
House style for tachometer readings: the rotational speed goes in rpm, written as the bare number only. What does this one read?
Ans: 4500
